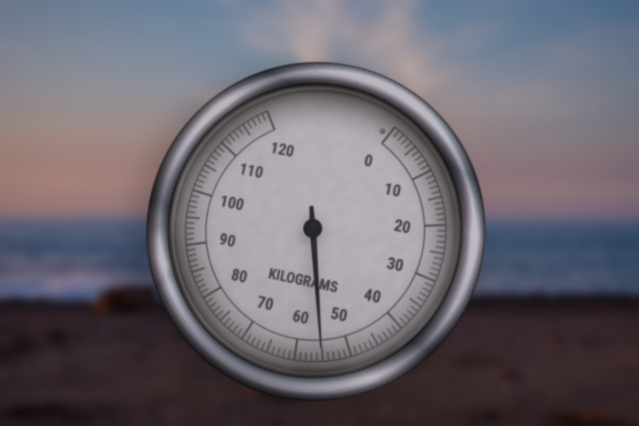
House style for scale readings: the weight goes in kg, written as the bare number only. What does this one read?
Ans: 55
